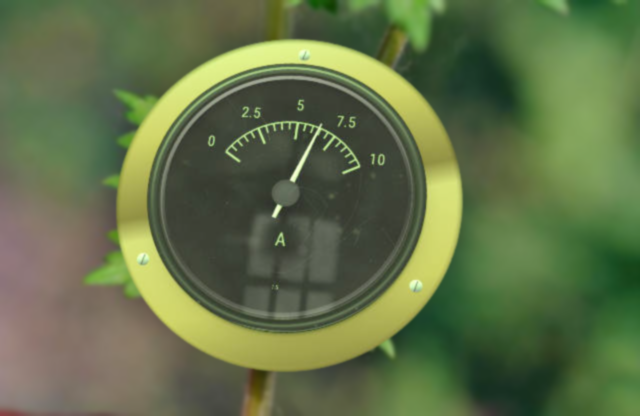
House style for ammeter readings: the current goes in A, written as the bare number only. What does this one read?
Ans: 6.5
